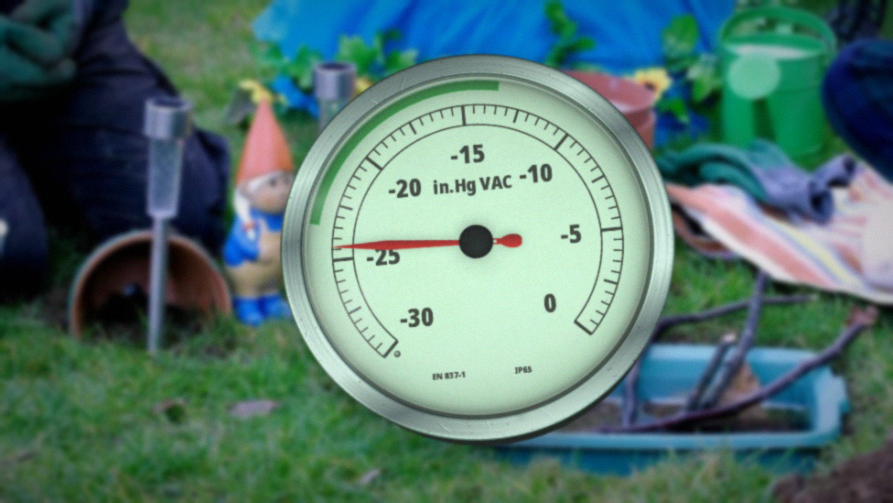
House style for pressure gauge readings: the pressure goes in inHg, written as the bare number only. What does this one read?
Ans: -24.5
